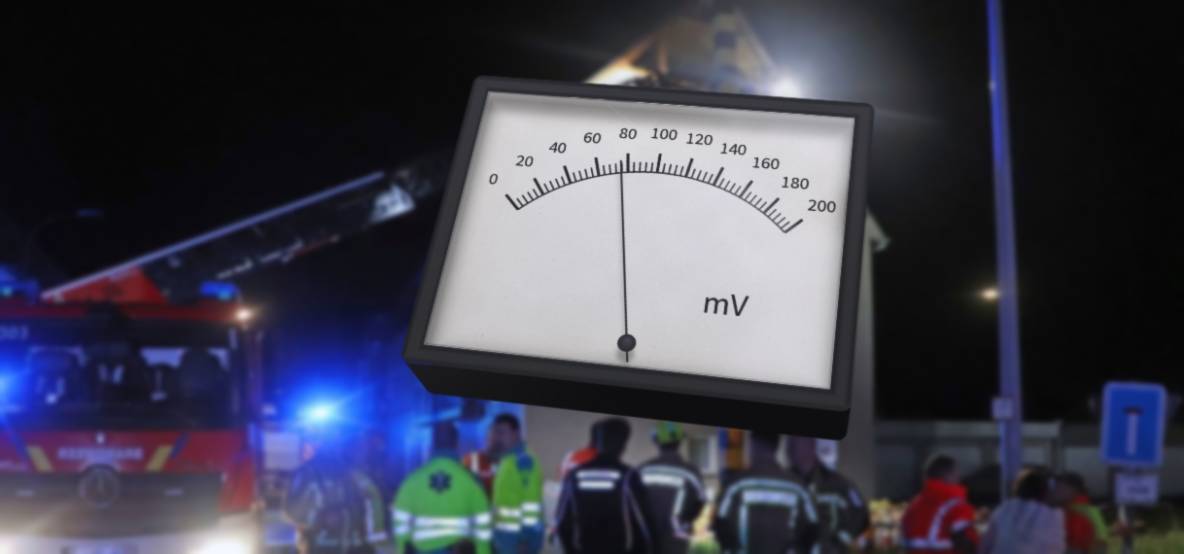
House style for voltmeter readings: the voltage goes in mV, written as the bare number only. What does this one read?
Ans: 76
